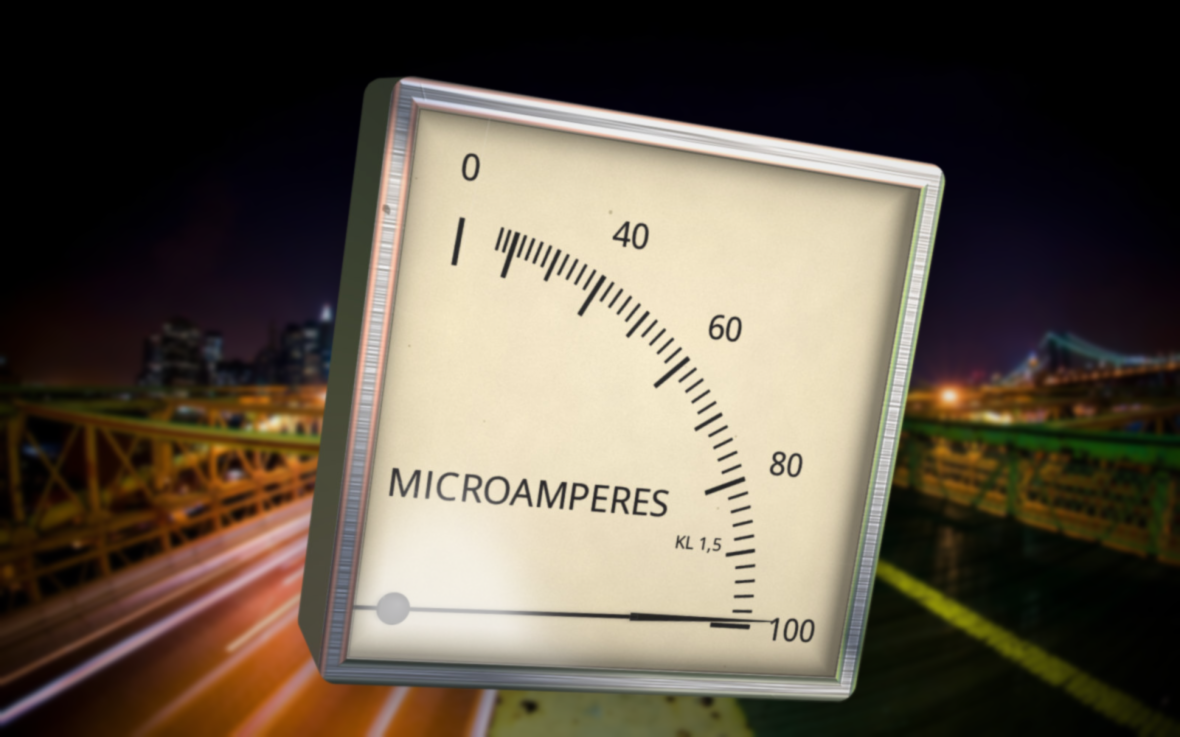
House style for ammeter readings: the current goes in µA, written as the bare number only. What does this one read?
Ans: 99
